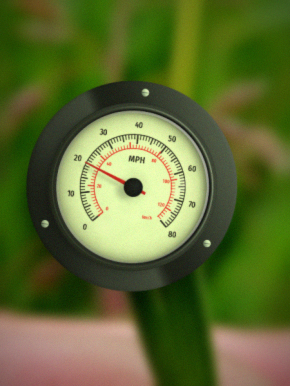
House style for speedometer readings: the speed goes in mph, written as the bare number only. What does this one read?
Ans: 20
